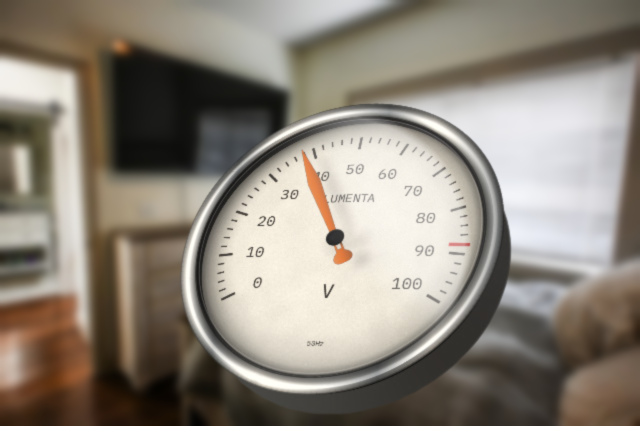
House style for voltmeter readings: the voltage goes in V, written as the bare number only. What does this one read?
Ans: 38
